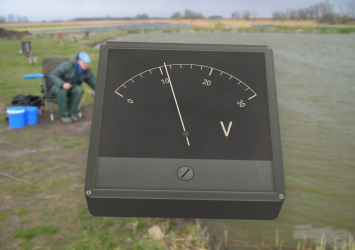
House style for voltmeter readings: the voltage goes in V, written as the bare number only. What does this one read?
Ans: 11
